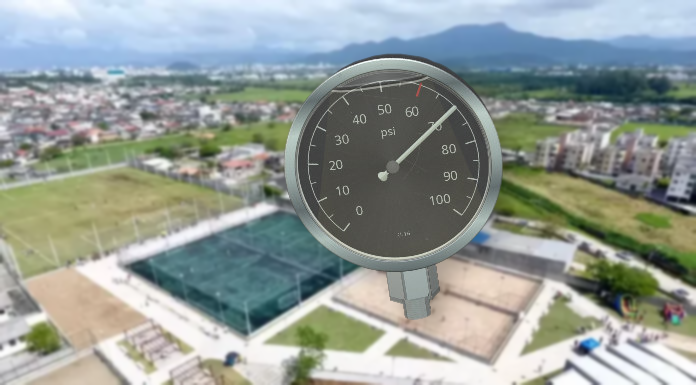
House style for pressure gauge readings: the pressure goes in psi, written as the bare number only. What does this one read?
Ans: 70
